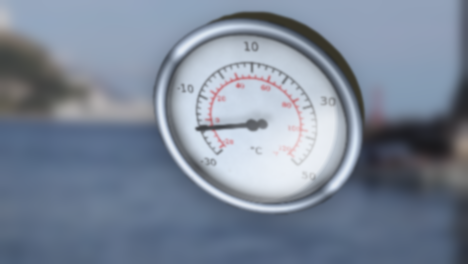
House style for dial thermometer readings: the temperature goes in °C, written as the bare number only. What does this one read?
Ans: -20
